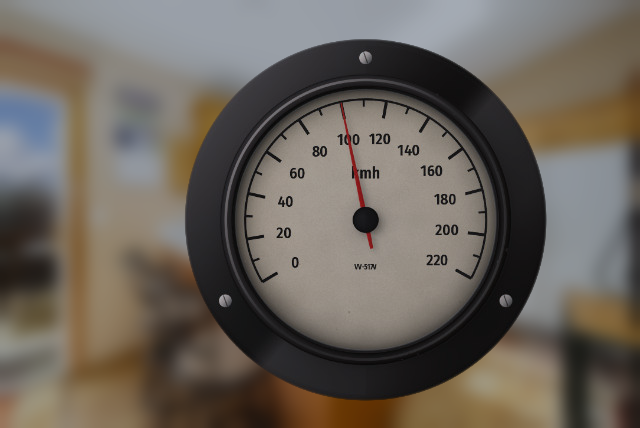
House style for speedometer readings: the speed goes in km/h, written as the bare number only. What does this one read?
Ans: 100
